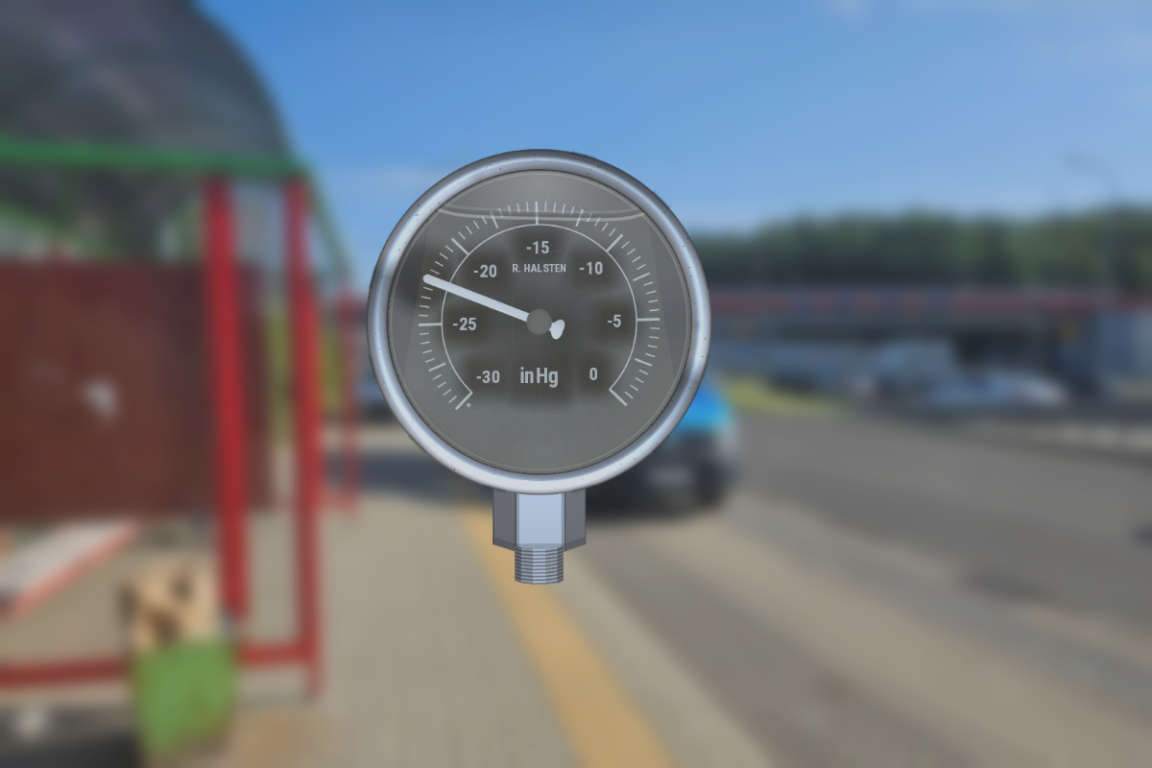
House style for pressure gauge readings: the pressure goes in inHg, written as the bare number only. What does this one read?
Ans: -22.5
